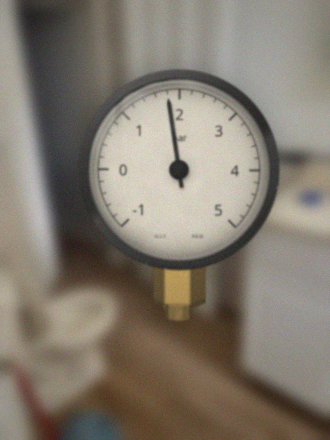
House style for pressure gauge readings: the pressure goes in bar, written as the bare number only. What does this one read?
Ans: 1.8
